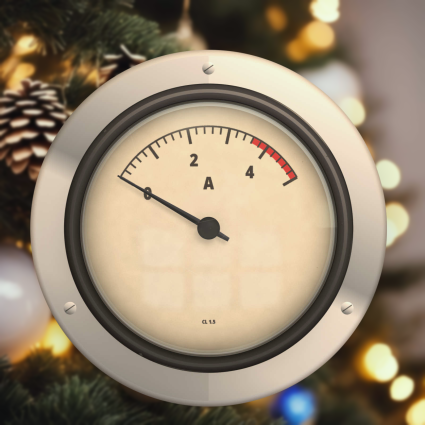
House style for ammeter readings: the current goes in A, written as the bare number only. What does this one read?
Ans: 0
